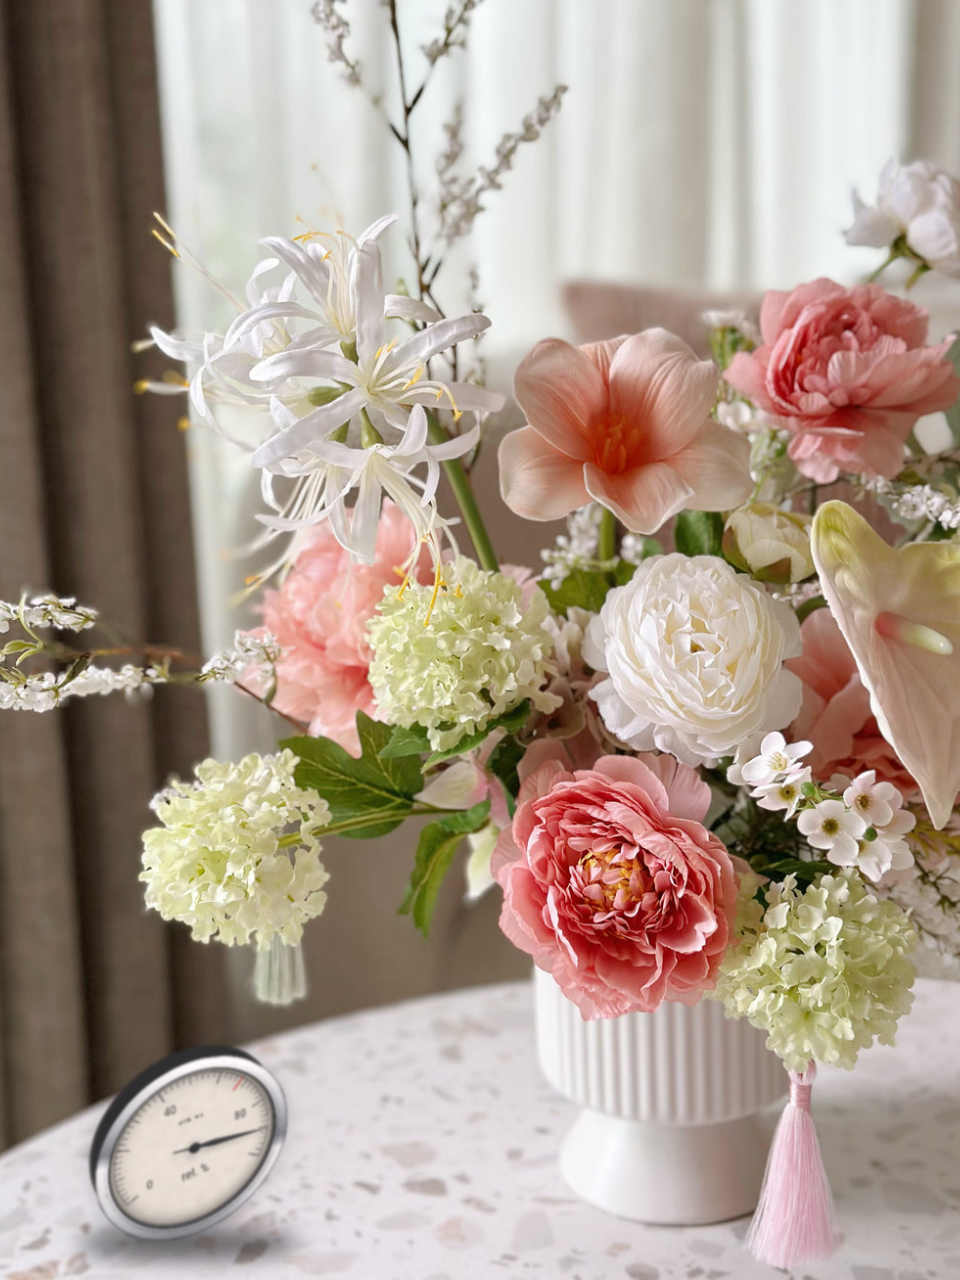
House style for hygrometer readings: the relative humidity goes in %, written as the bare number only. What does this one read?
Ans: 90
